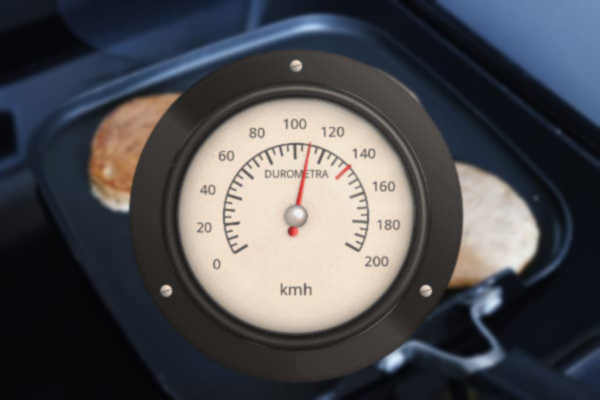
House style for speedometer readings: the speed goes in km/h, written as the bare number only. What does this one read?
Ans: 110
